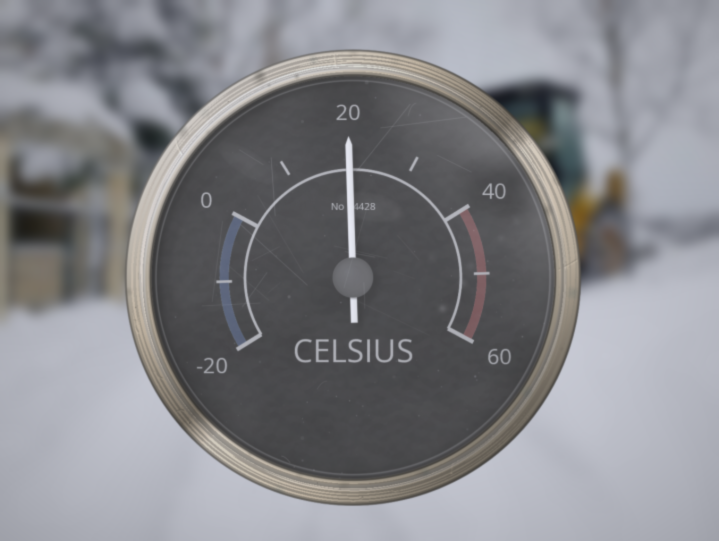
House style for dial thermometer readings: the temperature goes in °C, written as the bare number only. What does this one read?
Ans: 20
